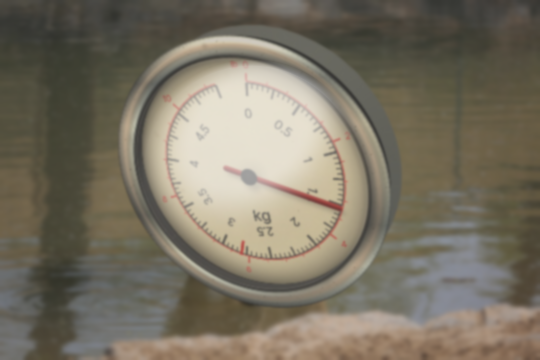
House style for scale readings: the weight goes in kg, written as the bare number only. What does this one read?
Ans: 1.5
